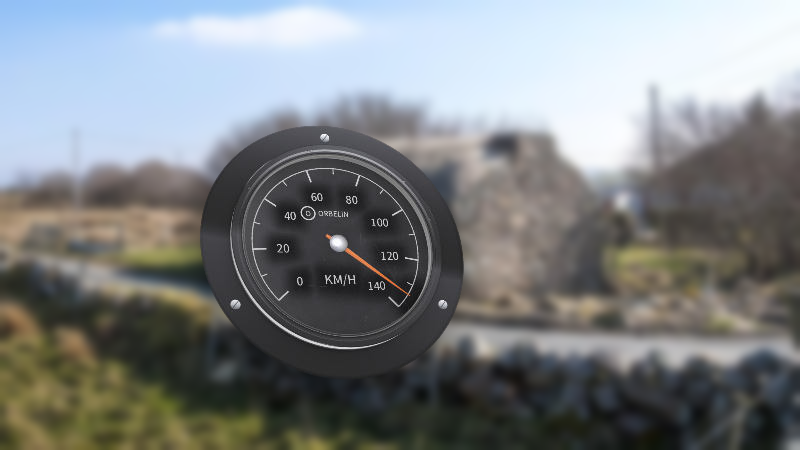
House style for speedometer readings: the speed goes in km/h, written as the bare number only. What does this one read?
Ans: 135
